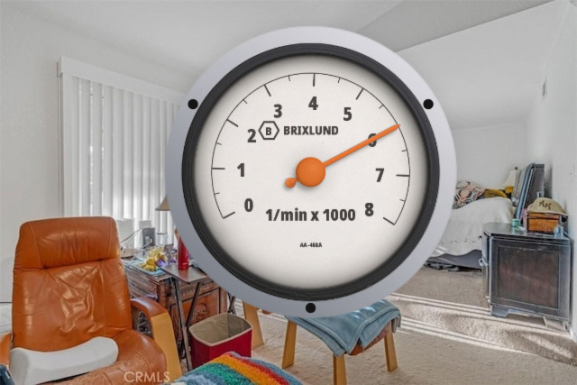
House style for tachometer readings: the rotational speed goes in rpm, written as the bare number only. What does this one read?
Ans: 6000
